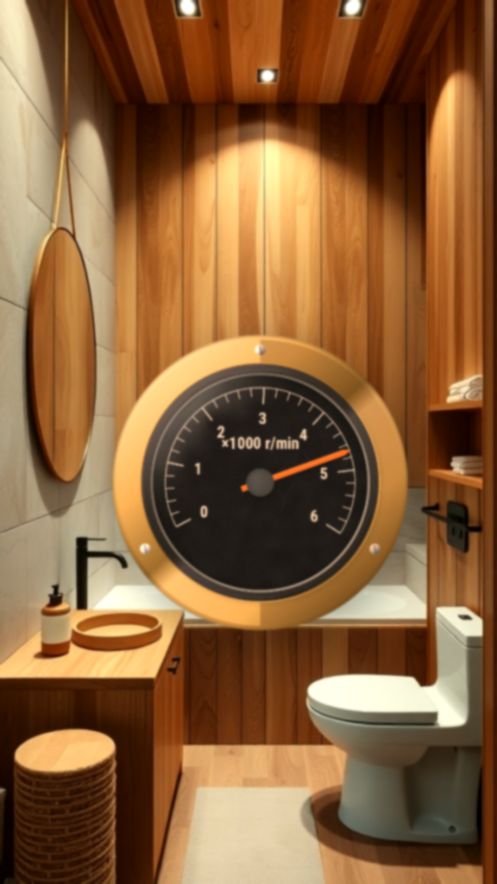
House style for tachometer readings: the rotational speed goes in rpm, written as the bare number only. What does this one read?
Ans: 4700
